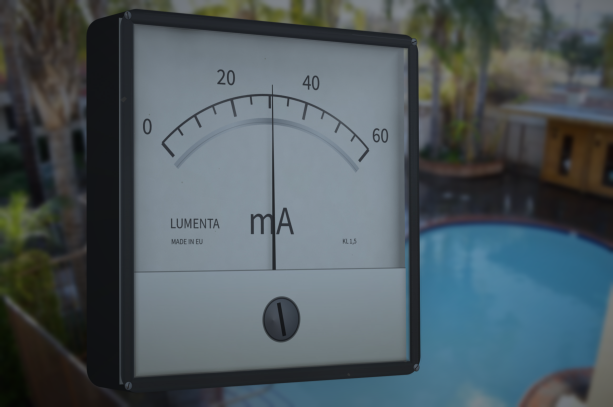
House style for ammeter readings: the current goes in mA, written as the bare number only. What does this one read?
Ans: 30
